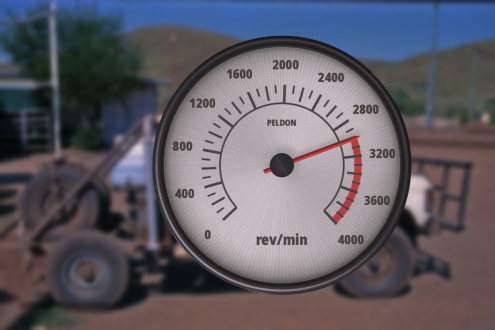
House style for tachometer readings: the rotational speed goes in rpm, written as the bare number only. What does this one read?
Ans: 3000
